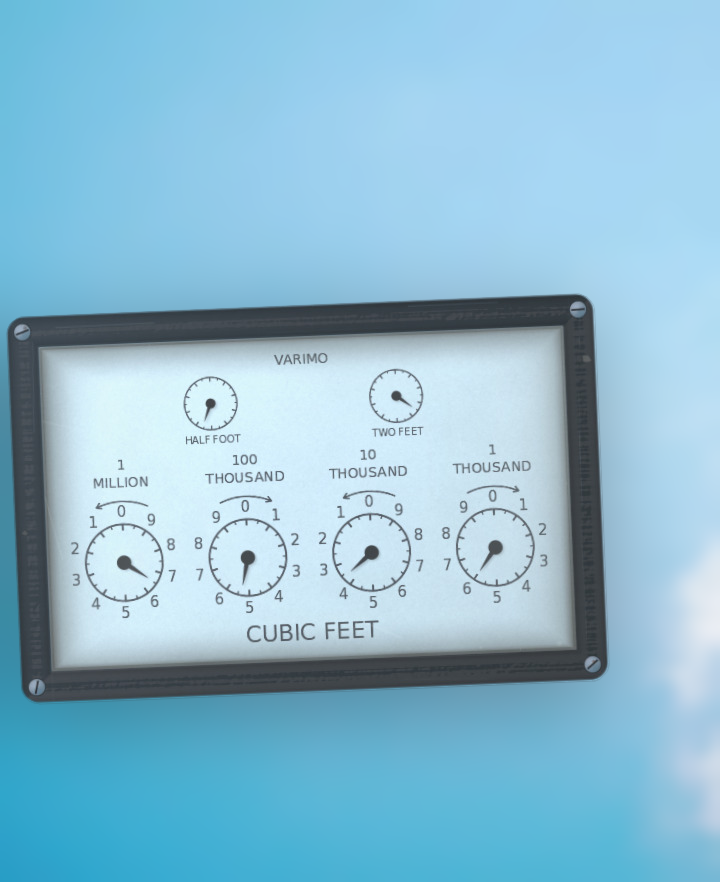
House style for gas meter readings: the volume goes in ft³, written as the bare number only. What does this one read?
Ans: 653600
